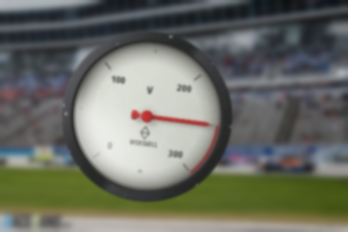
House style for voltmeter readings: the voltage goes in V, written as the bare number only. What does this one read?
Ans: 250
